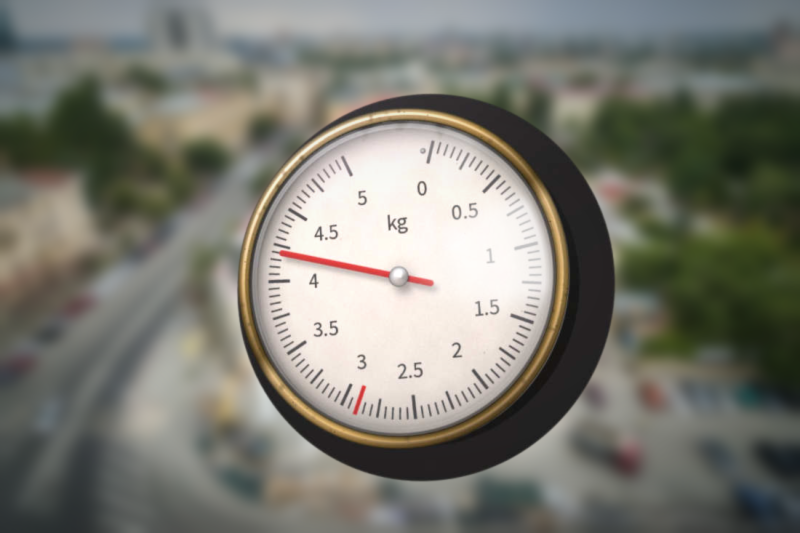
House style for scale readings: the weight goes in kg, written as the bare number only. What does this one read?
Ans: 4.2
